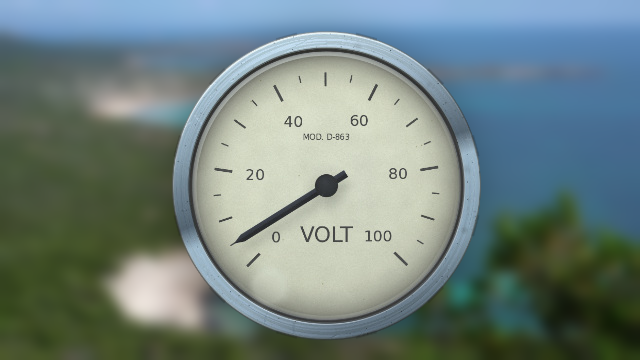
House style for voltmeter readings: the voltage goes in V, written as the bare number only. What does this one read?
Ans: 5
